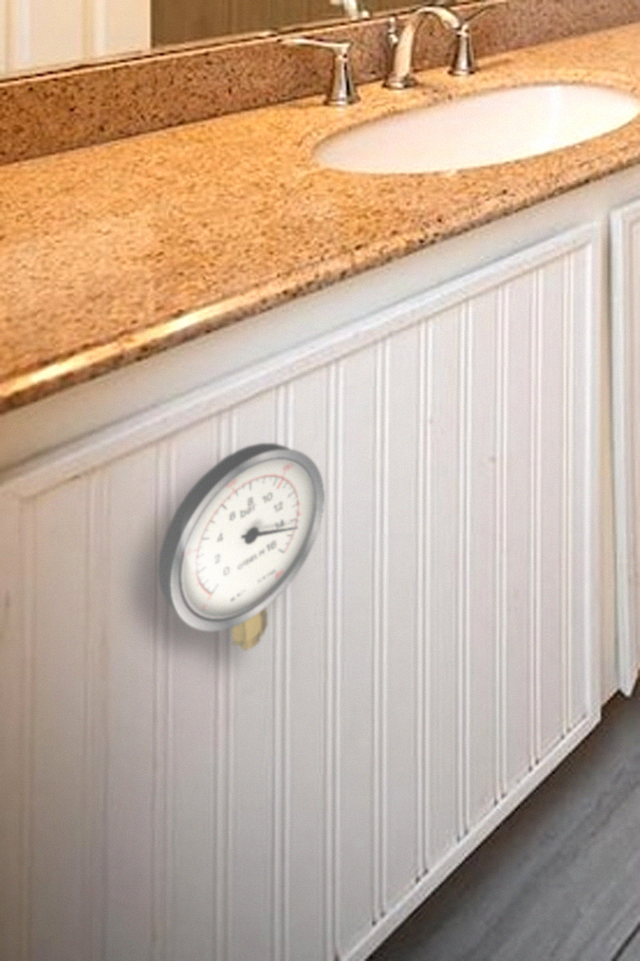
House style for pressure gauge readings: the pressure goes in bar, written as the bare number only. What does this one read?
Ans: 14.5
